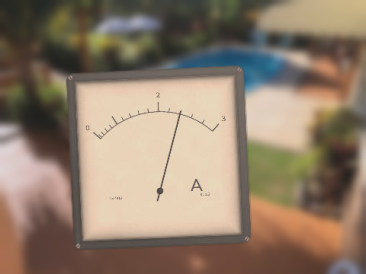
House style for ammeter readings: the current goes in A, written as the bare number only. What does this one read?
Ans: 2.4
